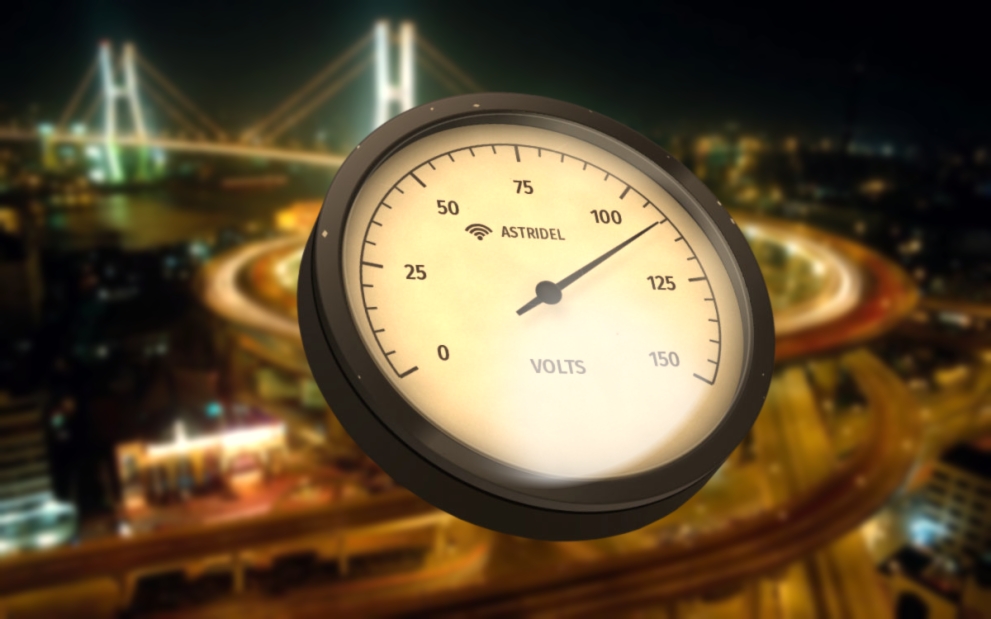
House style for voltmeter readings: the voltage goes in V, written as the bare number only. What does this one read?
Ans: 110
